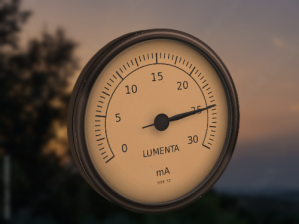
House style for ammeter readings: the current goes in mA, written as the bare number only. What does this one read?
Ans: 25
